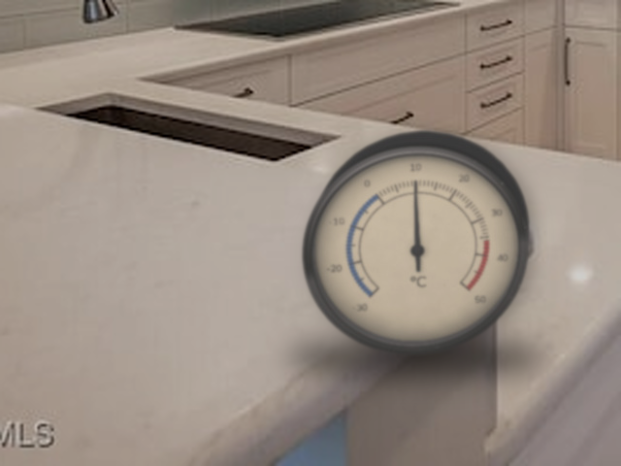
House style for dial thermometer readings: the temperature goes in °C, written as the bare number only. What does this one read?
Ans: 10
